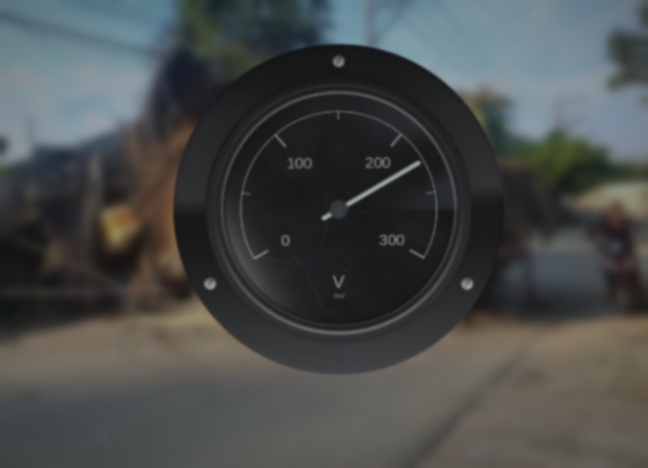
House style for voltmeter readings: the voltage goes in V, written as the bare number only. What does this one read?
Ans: 225
